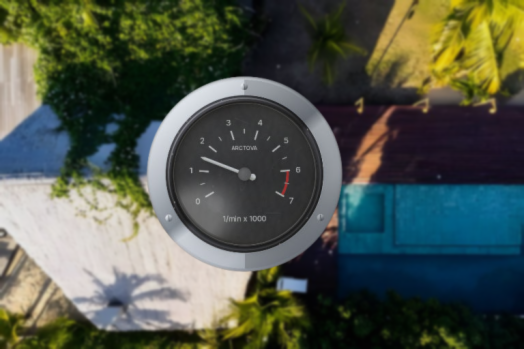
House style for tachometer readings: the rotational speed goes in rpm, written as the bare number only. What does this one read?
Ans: 1500
